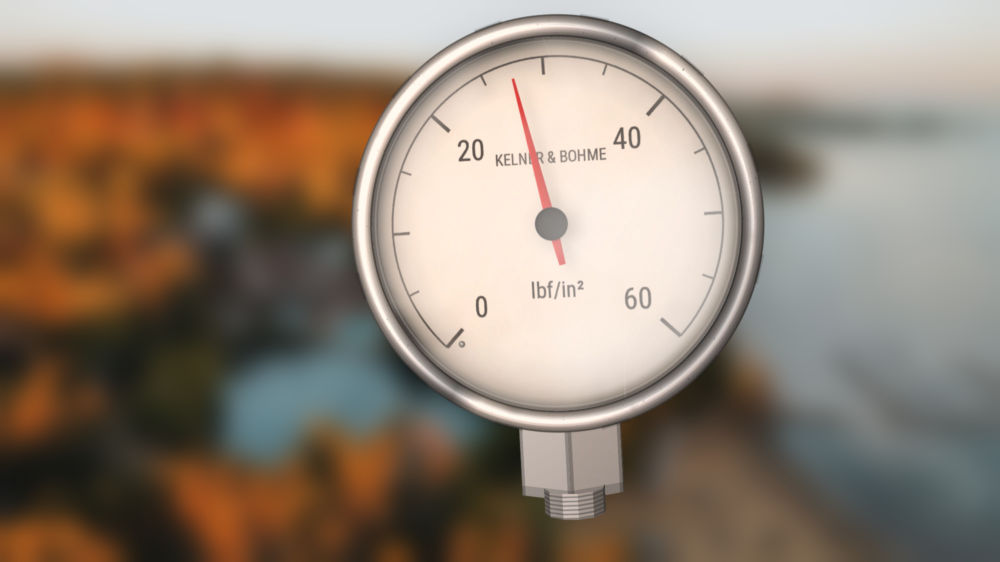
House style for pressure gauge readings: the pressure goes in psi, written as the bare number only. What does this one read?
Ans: 27.5
